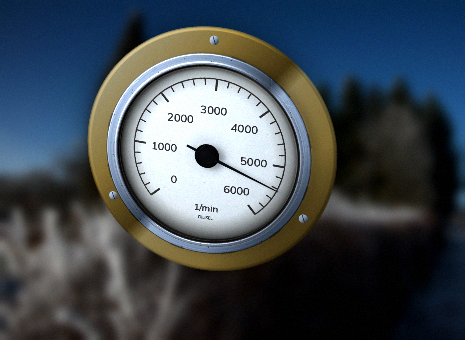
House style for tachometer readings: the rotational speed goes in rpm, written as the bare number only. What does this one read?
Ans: 5400
